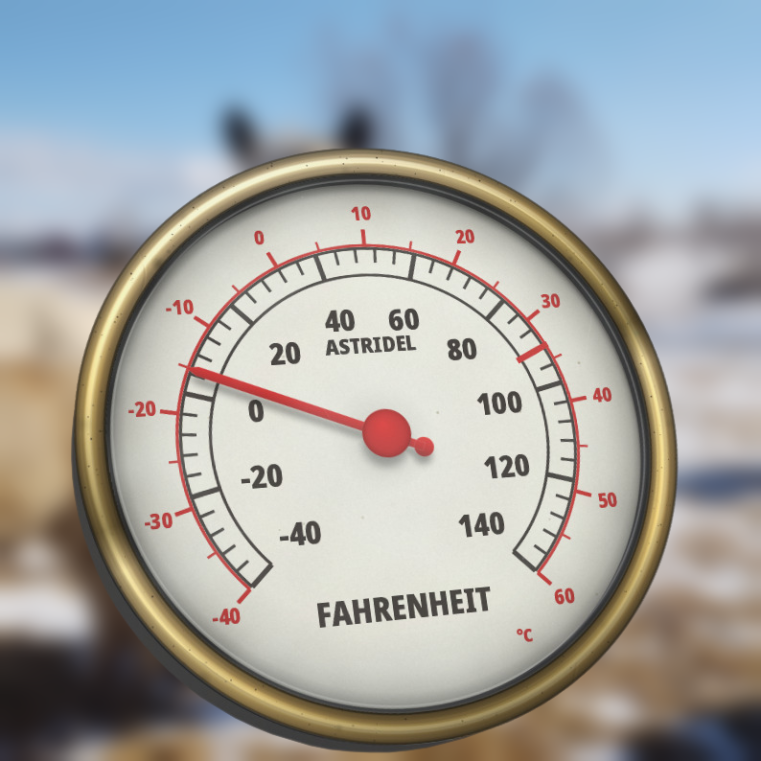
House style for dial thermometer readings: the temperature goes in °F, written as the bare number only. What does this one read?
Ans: 4
